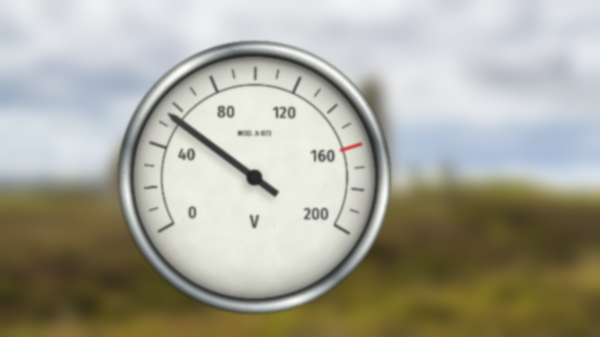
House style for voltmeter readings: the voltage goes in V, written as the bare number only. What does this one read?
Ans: 55
